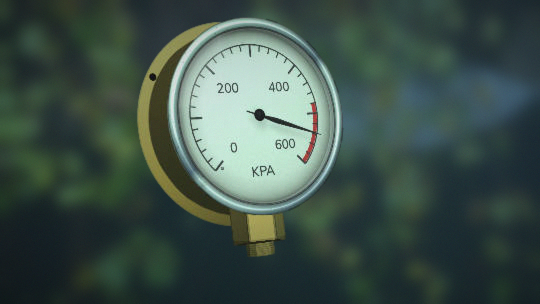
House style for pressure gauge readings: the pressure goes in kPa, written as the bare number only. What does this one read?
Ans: 540
